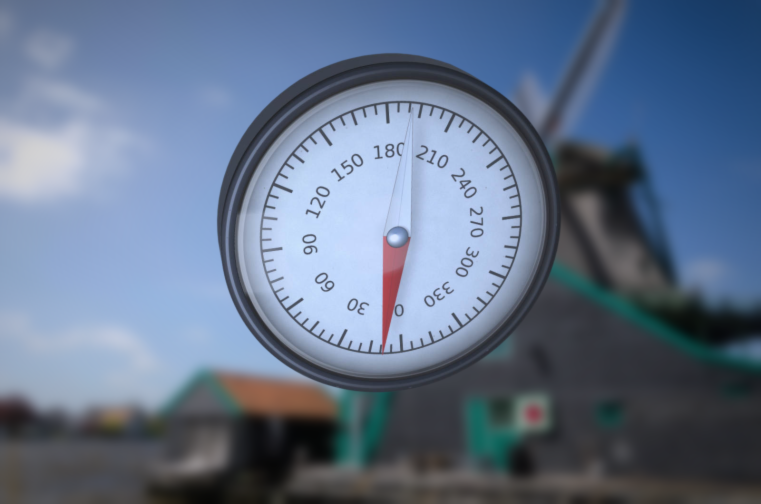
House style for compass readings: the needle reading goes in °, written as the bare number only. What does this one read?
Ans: 10
